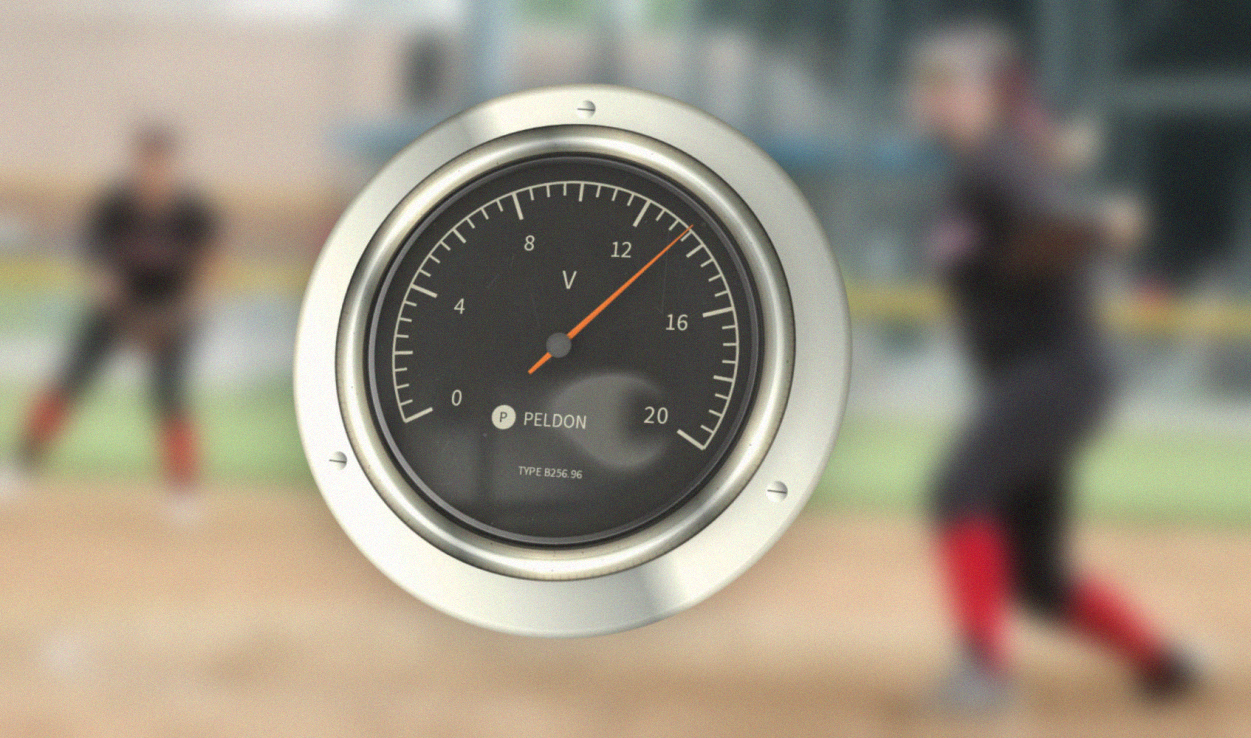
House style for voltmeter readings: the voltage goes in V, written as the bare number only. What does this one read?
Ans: 13.5
